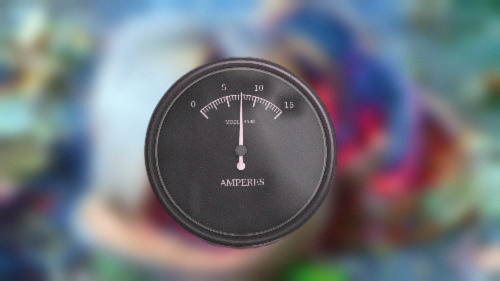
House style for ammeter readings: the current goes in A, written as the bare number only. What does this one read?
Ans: 7.5
